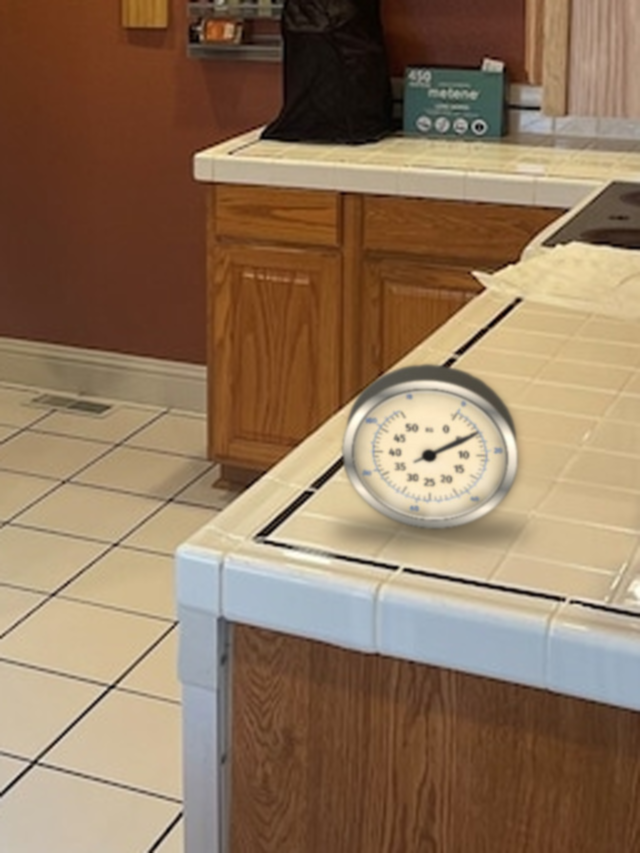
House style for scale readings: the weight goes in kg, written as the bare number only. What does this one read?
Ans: 5
